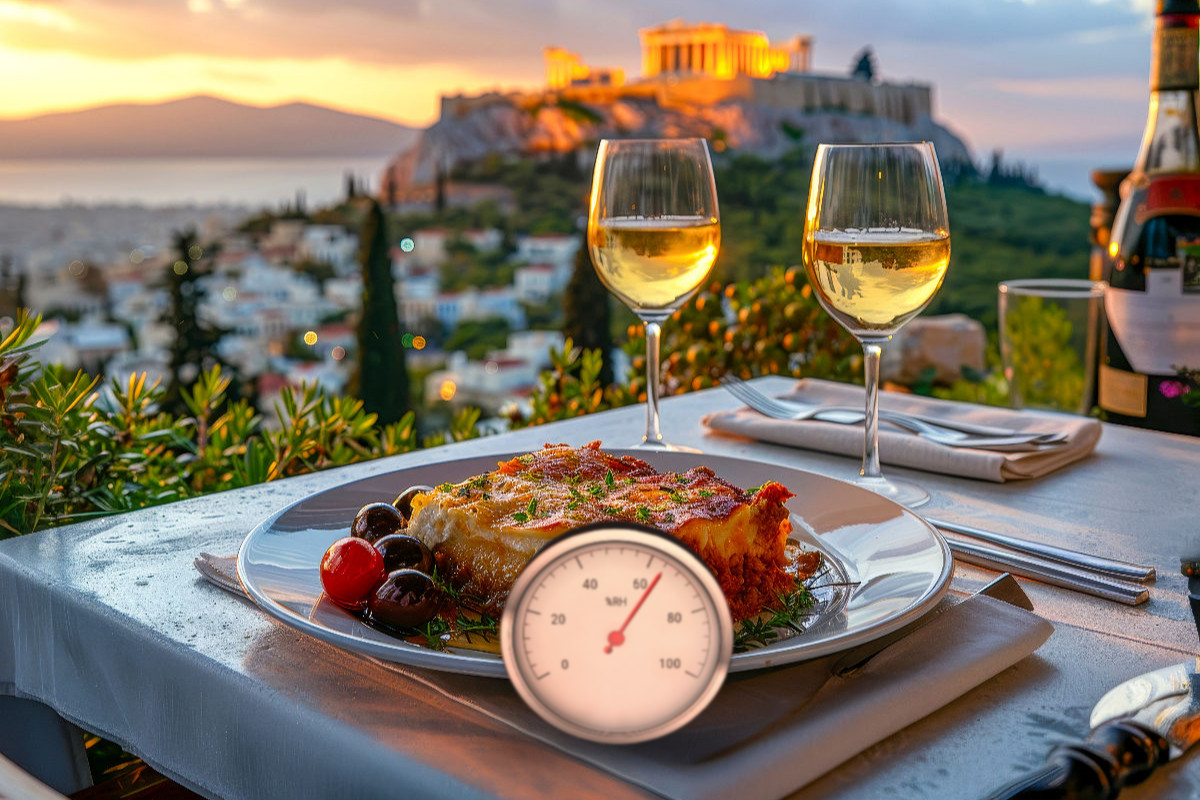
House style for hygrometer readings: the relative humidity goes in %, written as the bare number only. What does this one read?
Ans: 64
